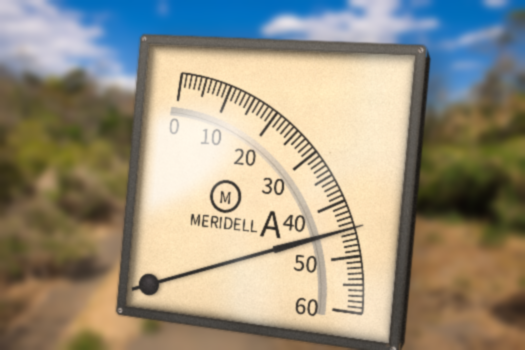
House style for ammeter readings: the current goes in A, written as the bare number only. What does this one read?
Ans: 45
